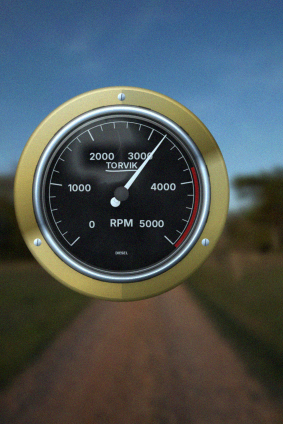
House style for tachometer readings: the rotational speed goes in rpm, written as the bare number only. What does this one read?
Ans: 3200
